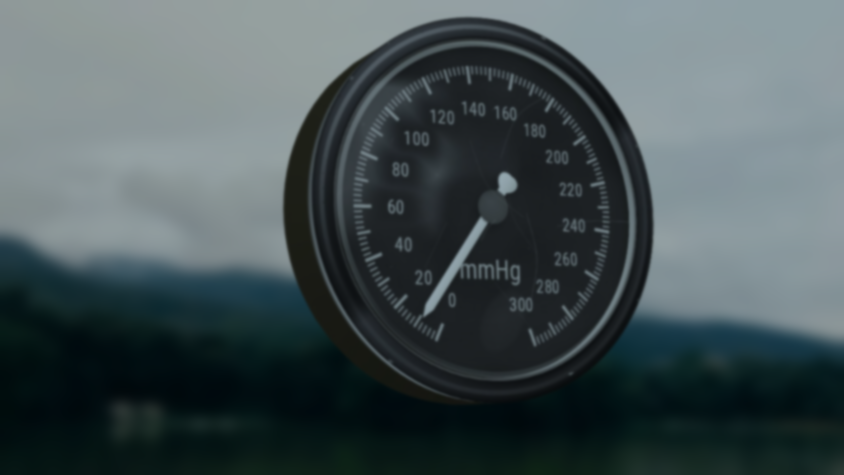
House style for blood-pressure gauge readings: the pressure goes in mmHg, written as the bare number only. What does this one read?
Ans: 10
